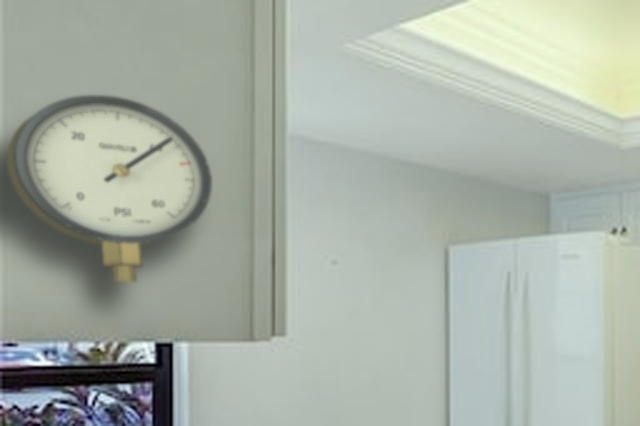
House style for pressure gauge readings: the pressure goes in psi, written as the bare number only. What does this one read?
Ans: 40
